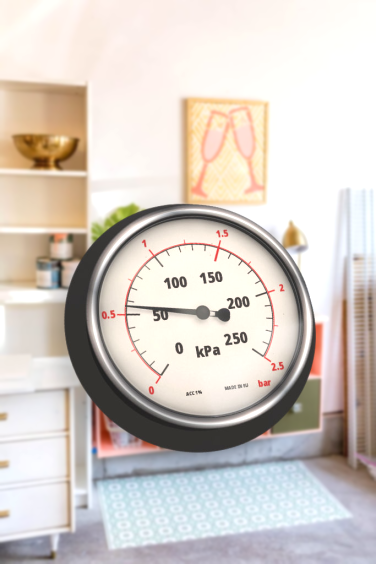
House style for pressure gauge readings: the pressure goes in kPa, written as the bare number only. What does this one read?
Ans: 55
